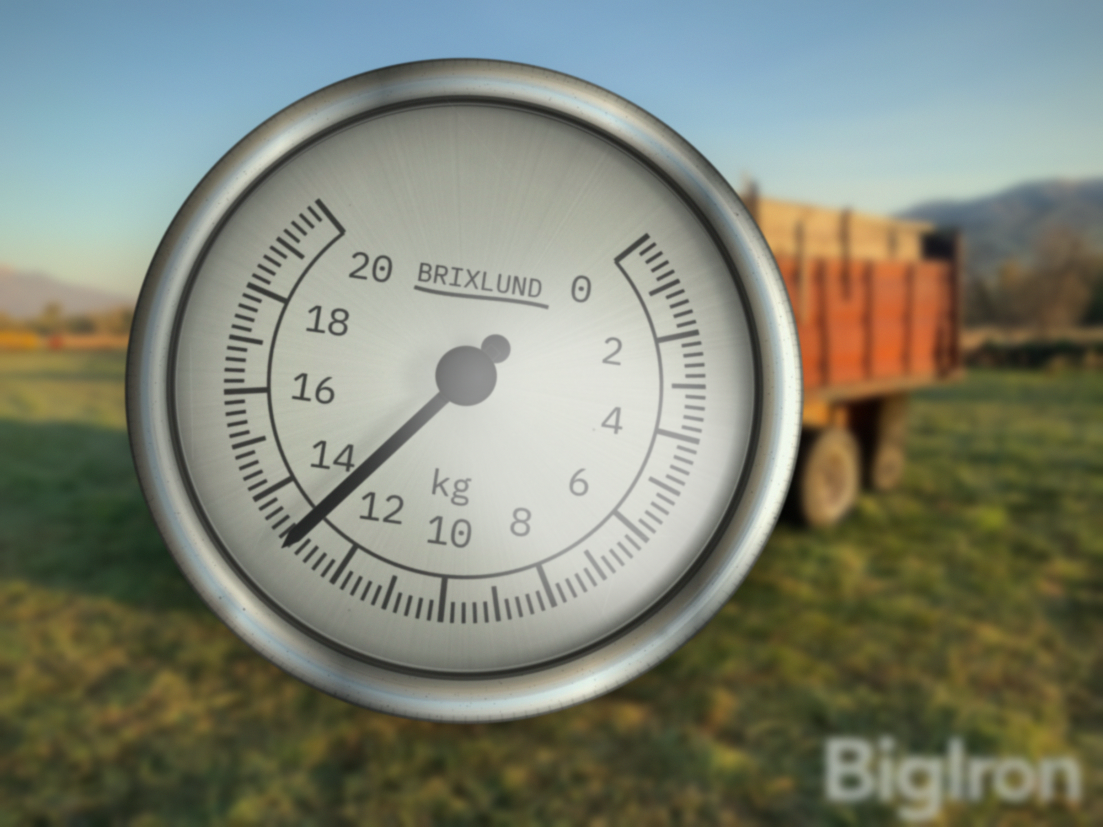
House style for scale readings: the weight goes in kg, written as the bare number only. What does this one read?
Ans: 13
